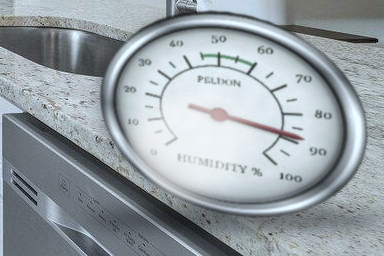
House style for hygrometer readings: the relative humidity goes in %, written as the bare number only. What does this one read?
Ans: 87.5
